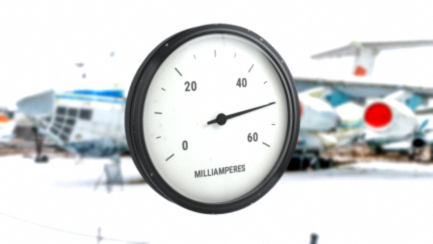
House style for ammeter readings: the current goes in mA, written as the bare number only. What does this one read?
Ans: 50
